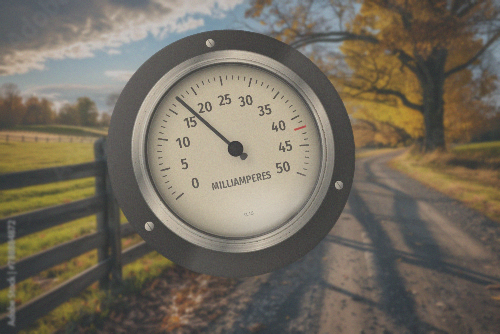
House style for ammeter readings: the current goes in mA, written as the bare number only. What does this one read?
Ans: 17
